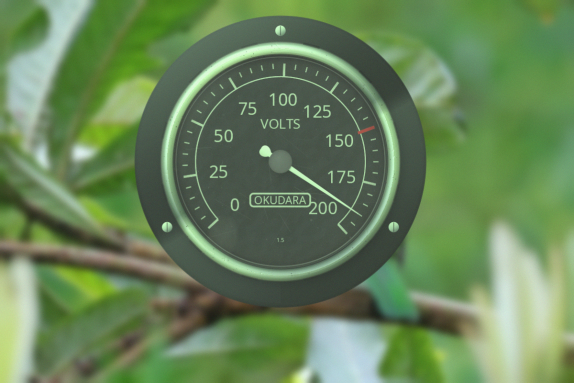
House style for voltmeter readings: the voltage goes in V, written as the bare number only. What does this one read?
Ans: 190
